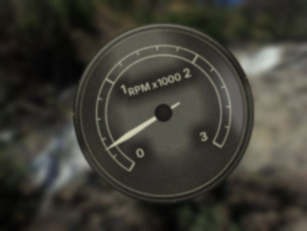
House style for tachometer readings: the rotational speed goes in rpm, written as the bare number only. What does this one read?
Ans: 300
